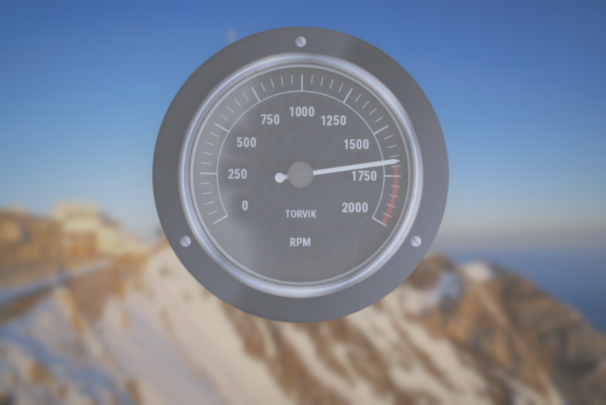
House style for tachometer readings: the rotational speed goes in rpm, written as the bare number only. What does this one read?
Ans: 1675
